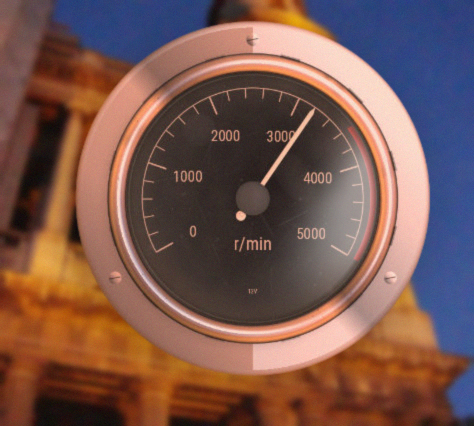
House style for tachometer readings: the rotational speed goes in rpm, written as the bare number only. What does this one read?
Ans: 3200
